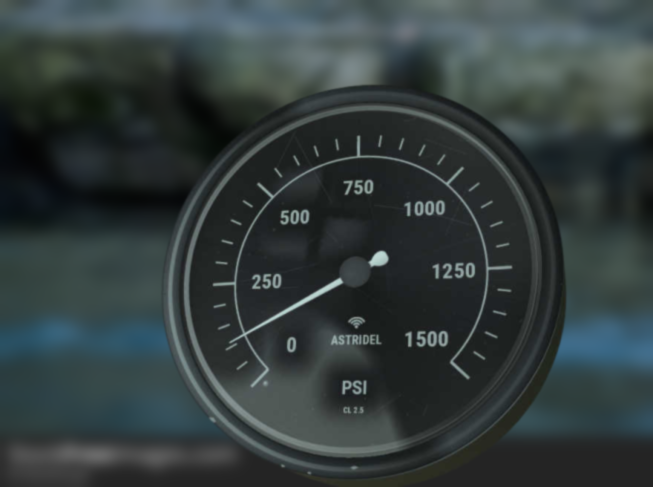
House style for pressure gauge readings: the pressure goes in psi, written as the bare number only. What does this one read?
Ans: 100
